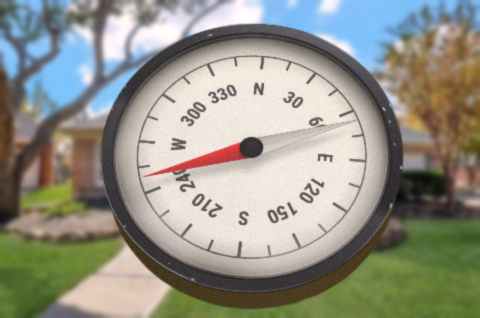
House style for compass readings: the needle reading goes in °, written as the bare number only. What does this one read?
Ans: 247.5
